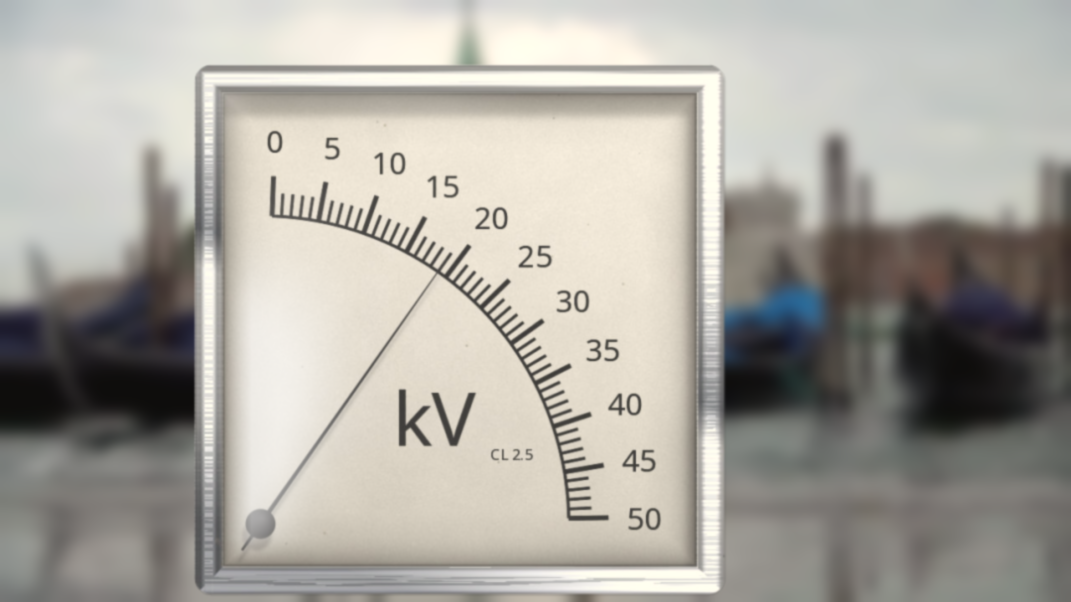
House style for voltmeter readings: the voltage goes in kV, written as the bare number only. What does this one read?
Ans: 19
